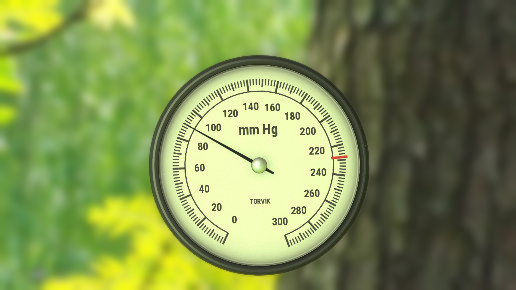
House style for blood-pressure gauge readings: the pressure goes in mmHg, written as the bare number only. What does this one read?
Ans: 90
